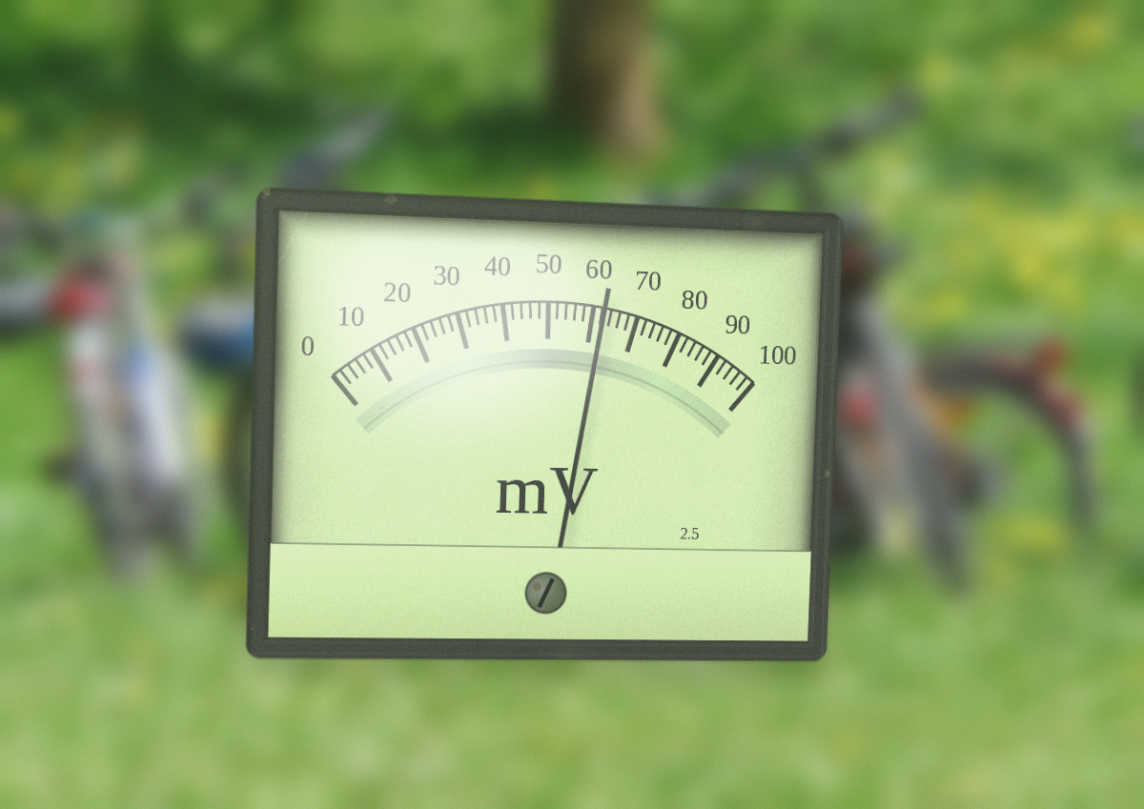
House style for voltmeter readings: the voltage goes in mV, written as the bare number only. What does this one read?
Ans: 62
